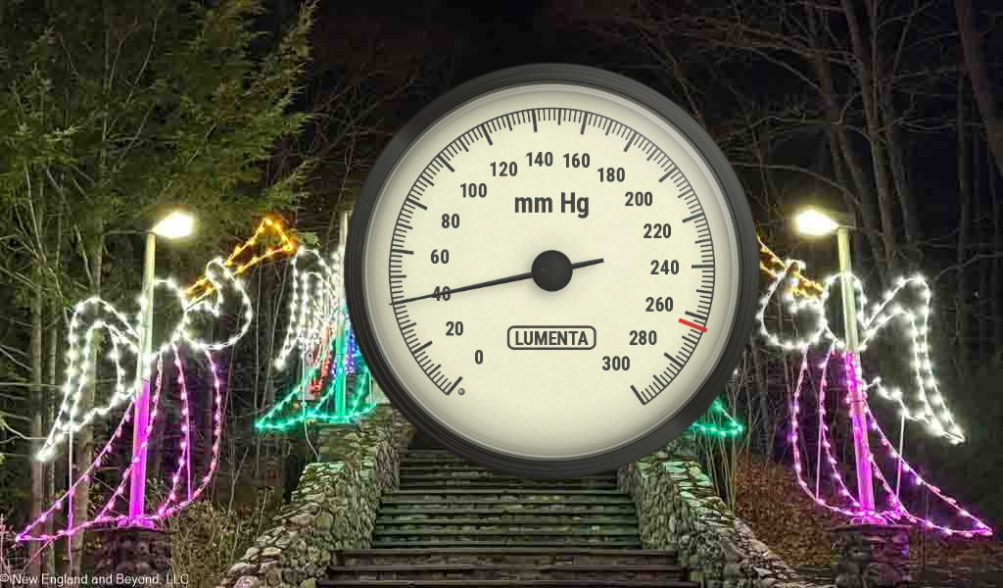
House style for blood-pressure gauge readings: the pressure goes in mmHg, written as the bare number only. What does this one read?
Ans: 40
